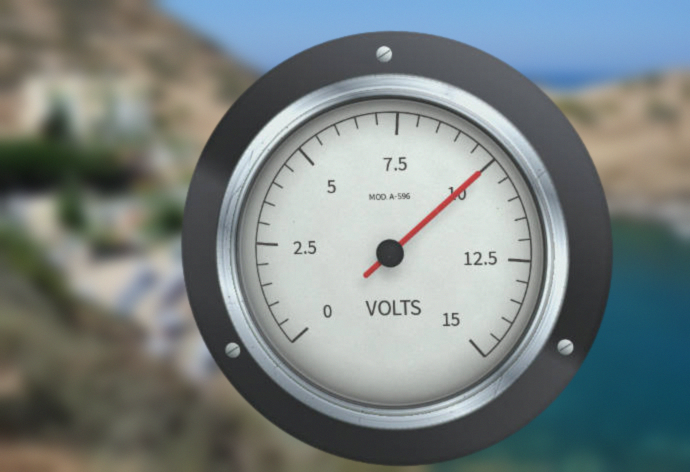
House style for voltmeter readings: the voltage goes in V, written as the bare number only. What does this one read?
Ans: 10
